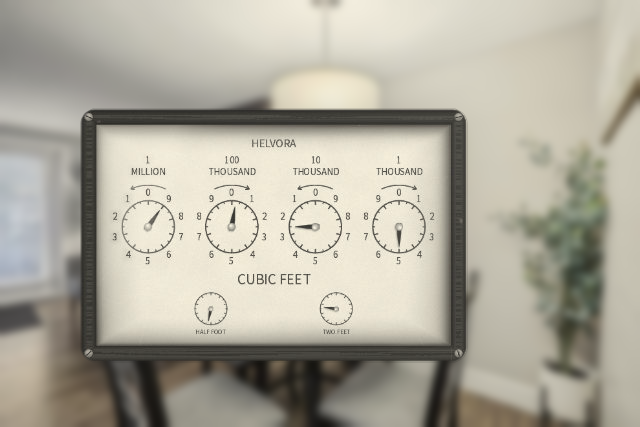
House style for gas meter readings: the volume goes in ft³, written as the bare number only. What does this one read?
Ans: 902500
